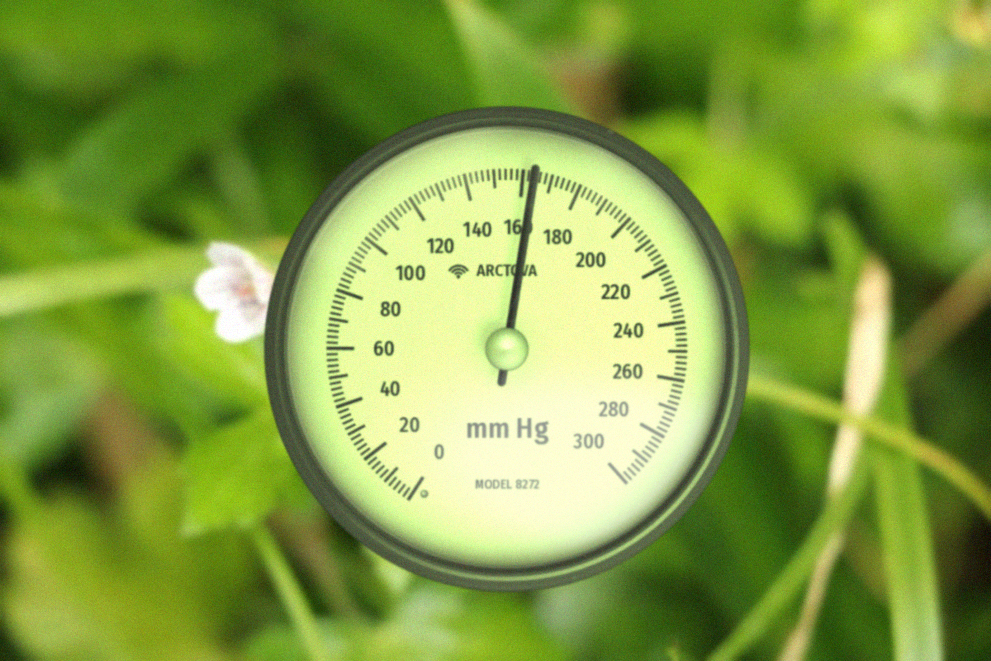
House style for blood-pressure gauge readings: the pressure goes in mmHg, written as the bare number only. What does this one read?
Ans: 164
